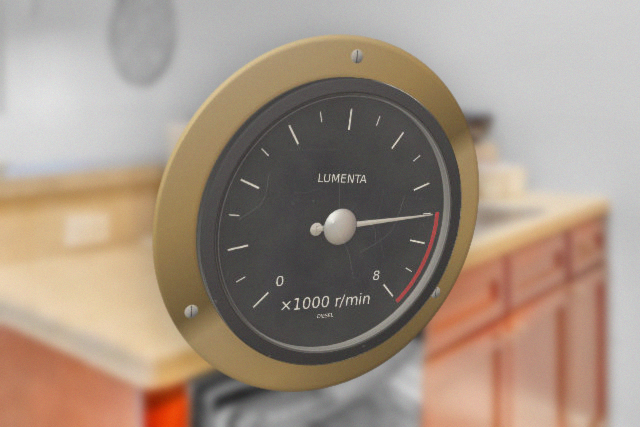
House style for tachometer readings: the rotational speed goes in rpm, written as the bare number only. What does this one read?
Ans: 6500
